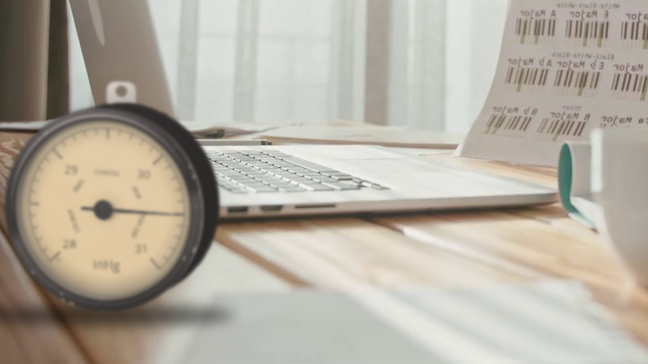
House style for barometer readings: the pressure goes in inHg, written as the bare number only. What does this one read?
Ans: 30.5
